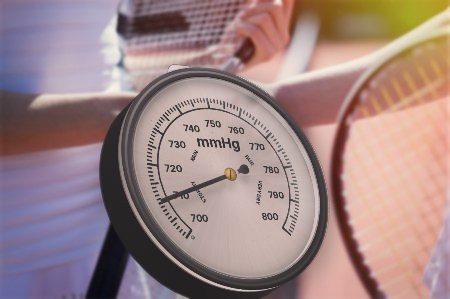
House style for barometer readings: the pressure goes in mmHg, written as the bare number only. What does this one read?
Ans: 710
